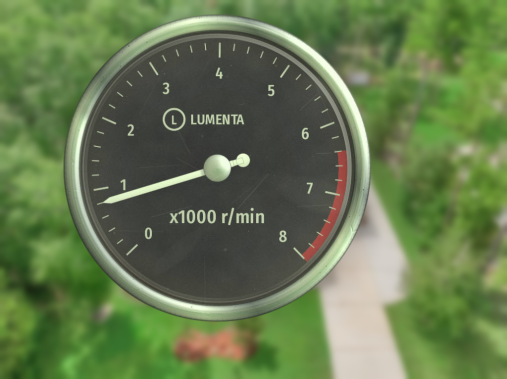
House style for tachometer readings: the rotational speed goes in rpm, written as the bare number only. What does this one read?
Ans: 800
